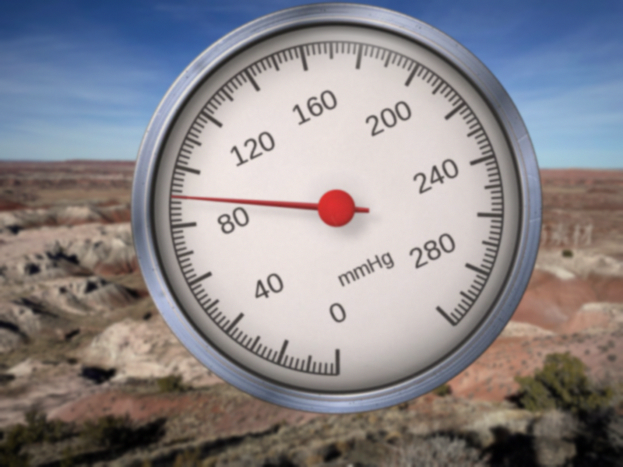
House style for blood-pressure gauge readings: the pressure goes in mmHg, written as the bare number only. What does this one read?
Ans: 90
